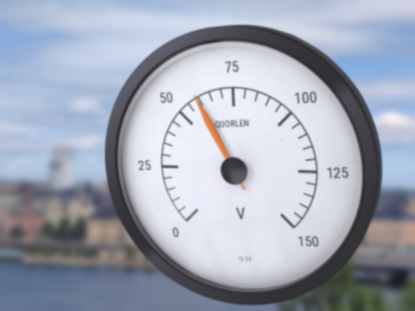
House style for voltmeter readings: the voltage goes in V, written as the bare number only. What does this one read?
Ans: 60
